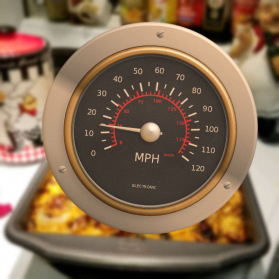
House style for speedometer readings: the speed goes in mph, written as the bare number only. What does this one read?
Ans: 15
